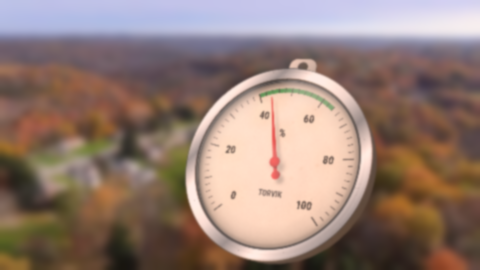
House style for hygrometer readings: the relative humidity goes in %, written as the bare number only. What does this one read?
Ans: 44
